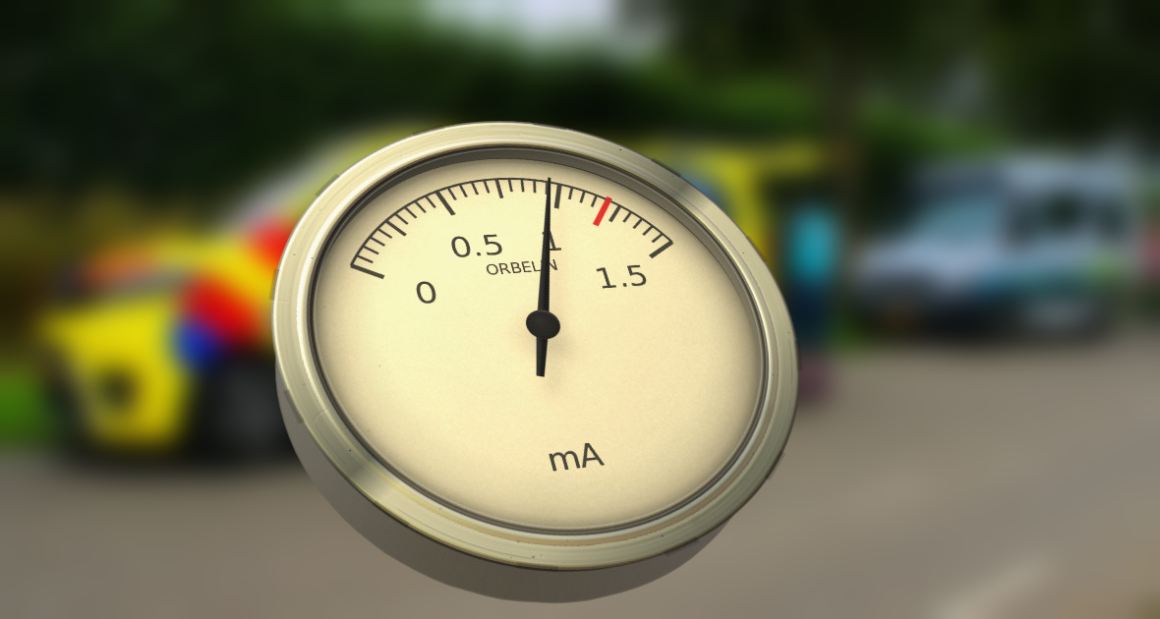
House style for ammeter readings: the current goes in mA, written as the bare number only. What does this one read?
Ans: 0.95
